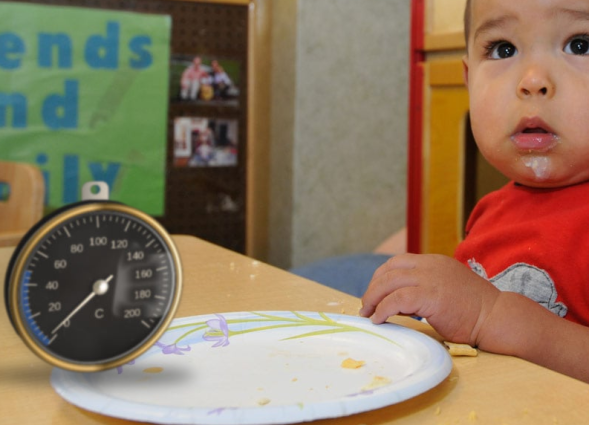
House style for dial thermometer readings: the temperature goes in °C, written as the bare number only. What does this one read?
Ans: 4
